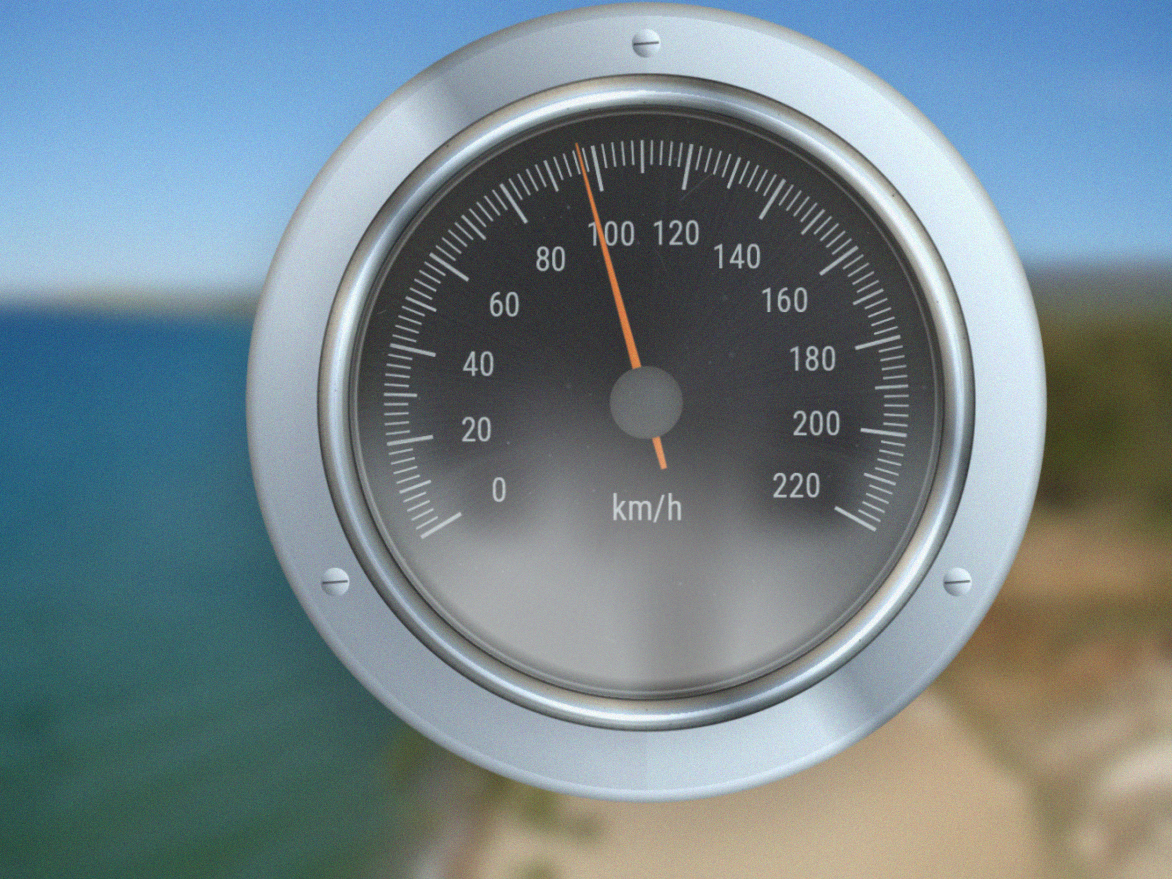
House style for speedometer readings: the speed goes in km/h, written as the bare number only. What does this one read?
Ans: 97
